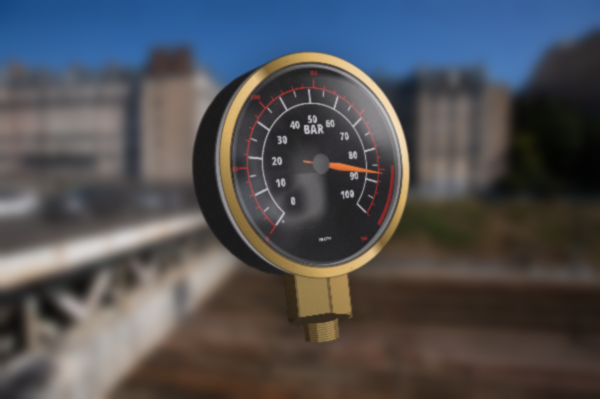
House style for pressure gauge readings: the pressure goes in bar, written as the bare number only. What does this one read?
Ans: 87.5
